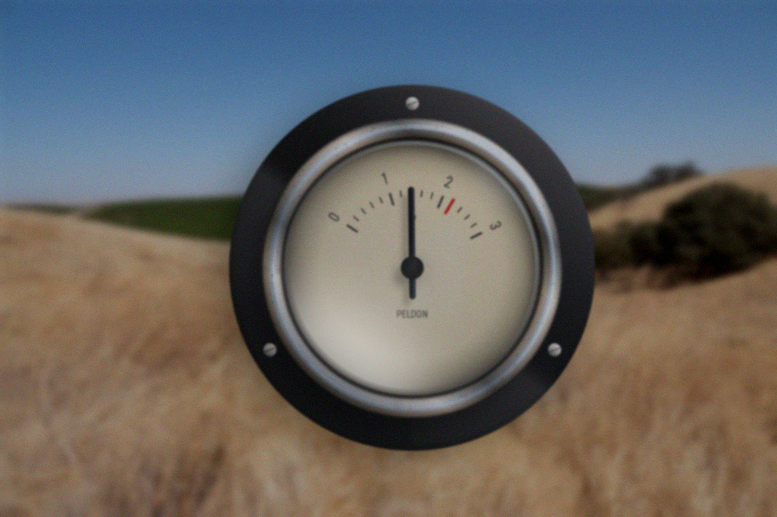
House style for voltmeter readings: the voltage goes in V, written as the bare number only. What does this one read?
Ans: 1.4
